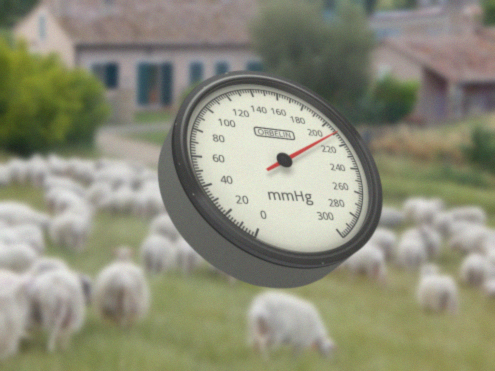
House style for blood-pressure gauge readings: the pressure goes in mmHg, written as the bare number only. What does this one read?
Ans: 210
